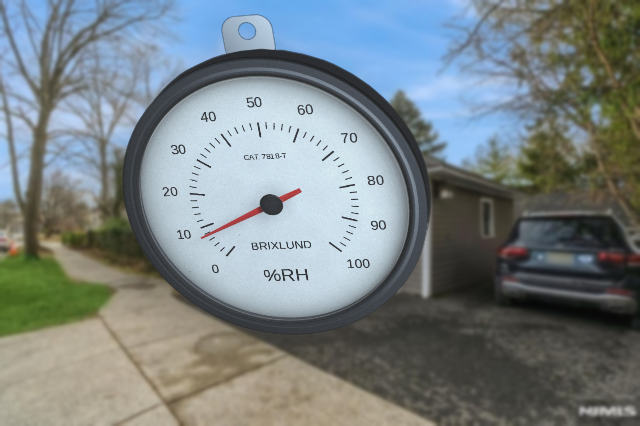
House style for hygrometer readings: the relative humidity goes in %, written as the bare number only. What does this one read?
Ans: 8
